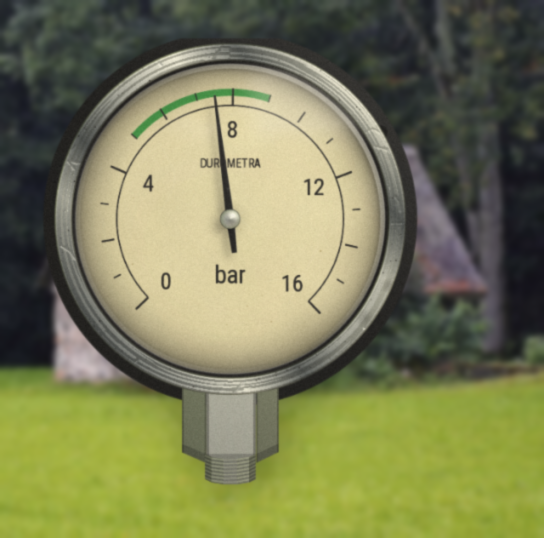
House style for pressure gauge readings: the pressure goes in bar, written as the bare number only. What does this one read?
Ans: 7.5
